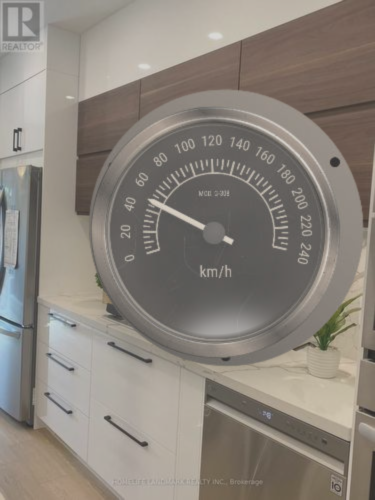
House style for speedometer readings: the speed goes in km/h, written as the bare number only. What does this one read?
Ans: 50
